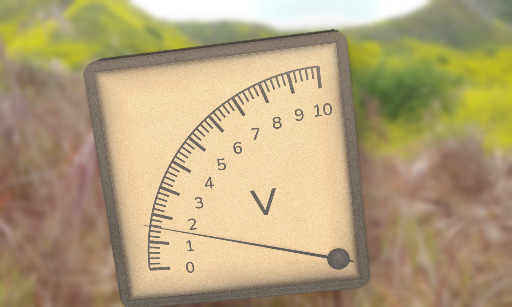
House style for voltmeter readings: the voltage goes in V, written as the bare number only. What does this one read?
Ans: 1.6
